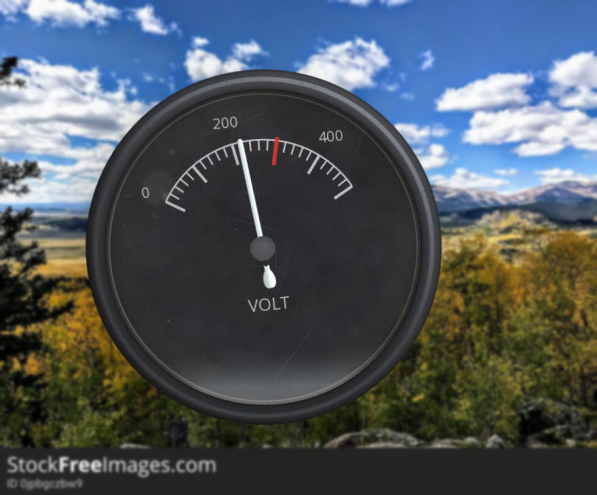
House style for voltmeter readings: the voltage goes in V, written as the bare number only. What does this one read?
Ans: 220
